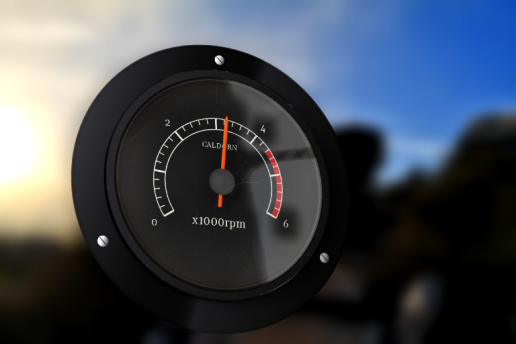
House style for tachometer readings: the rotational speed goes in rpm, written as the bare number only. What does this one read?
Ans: 3200
